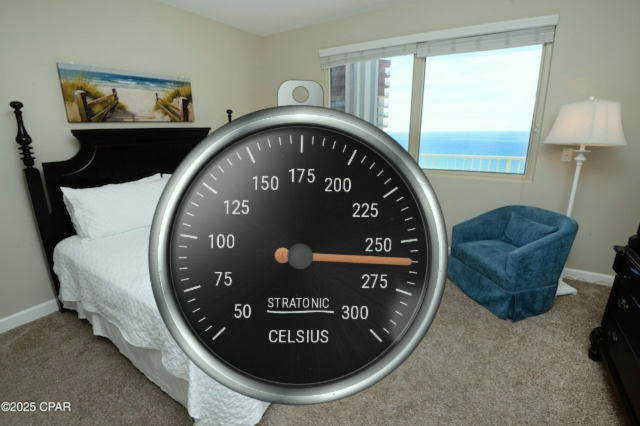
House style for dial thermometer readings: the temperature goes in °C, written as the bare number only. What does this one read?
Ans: 260
